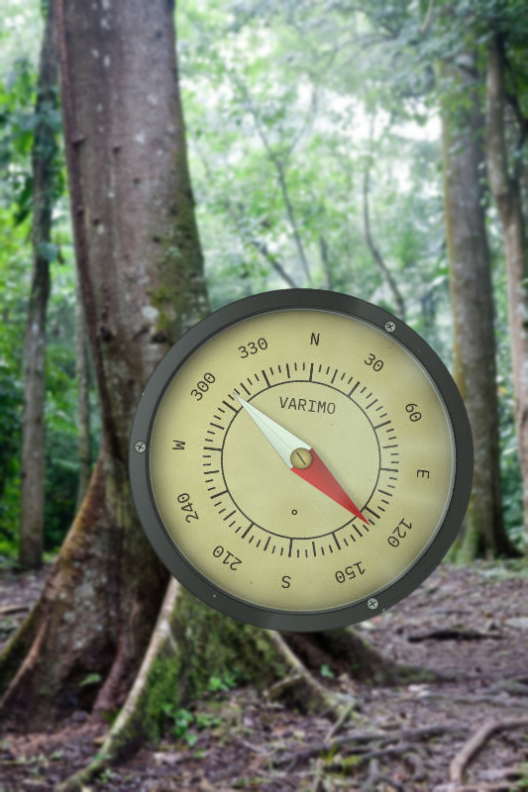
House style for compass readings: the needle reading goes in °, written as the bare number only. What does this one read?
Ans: 127.5
